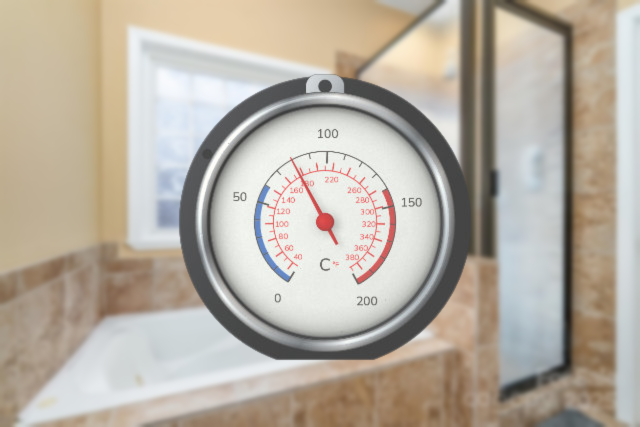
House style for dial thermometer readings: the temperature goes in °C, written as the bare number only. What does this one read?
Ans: 80
